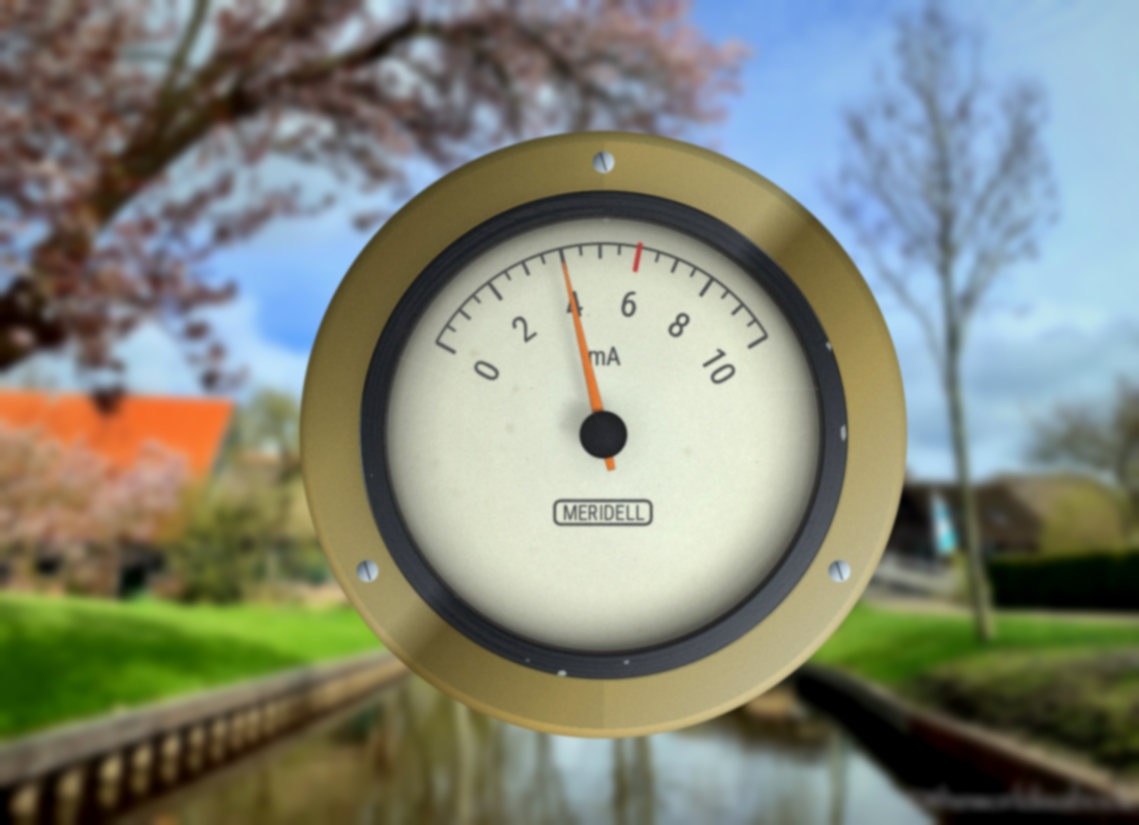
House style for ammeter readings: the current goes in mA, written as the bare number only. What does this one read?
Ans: 4
